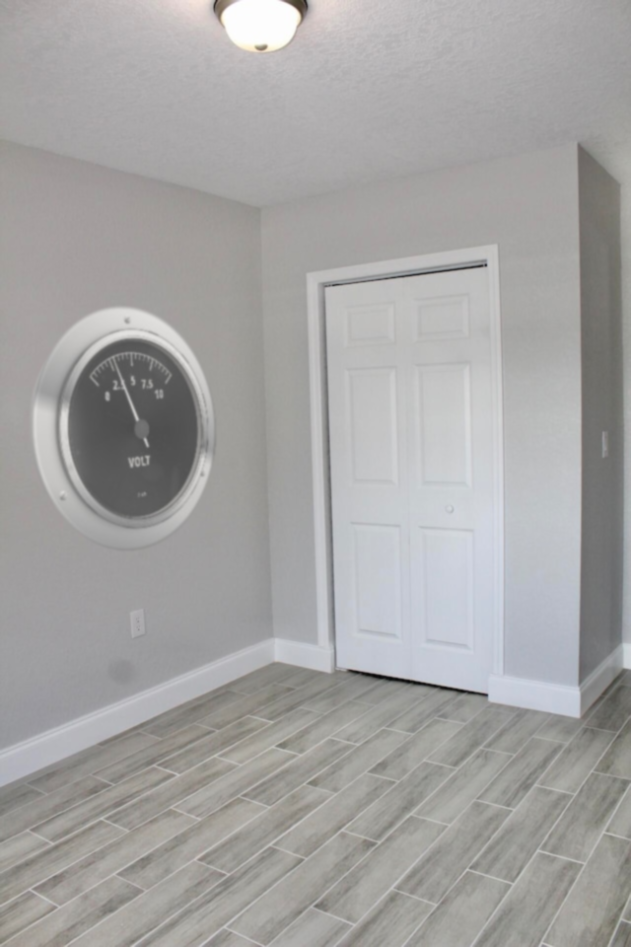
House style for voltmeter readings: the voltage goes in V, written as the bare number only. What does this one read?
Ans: 2.5
